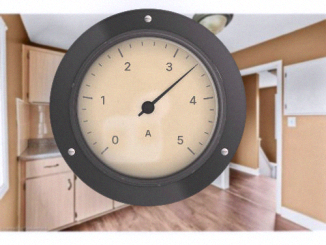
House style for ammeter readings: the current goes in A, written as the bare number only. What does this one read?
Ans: 3.4
